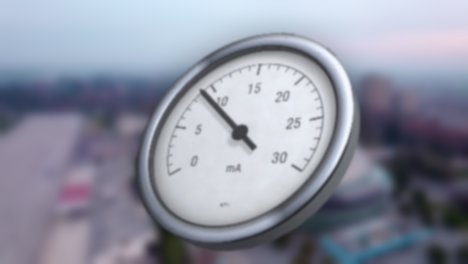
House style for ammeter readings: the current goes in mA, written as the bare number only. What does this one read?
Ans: 9
